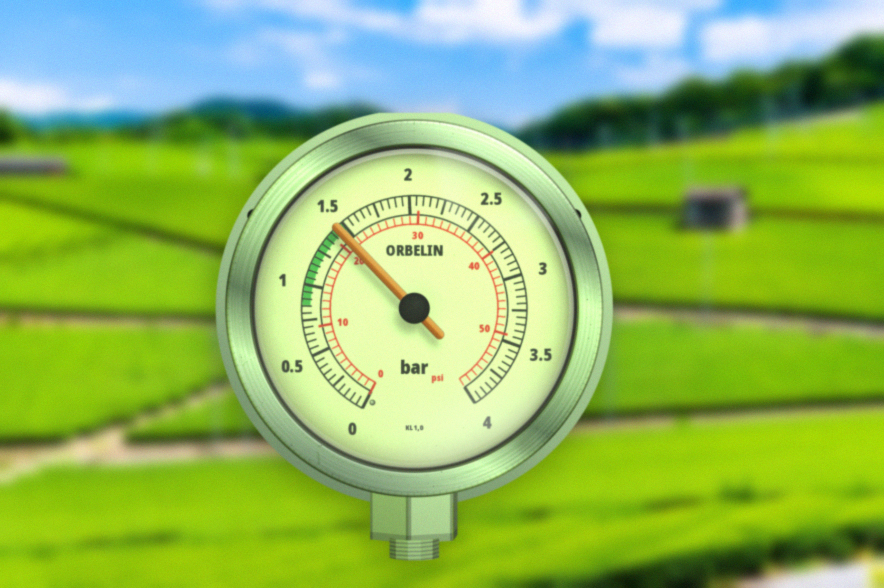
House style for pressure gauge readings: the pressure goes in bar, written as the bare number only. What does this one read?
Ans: 1.45
